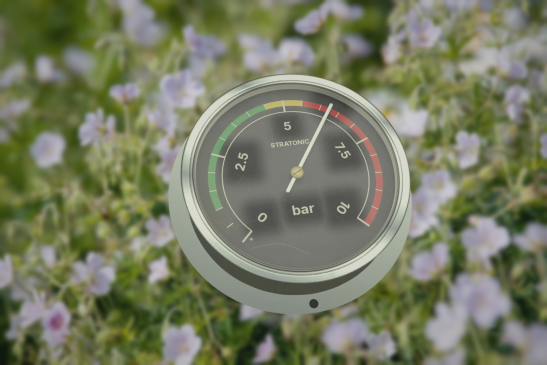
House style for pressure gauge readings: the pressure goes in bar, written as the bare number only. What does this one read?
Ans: 6.25
